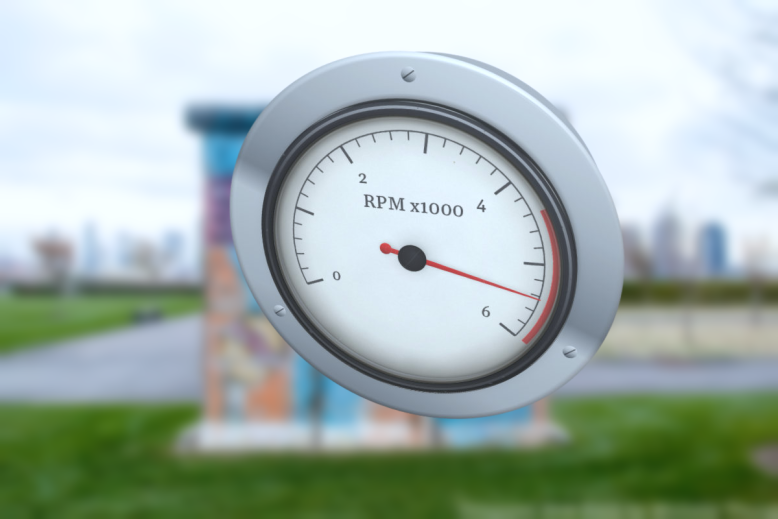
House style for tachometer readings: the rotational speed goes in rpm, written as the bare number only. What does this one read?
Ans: 5400
